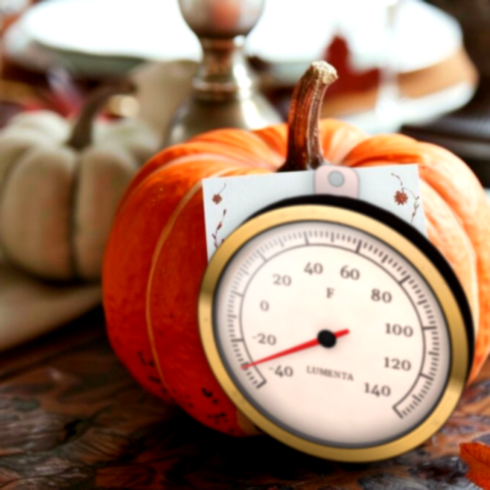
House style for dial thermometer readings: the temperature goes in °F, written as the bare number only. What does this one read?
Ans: -30
